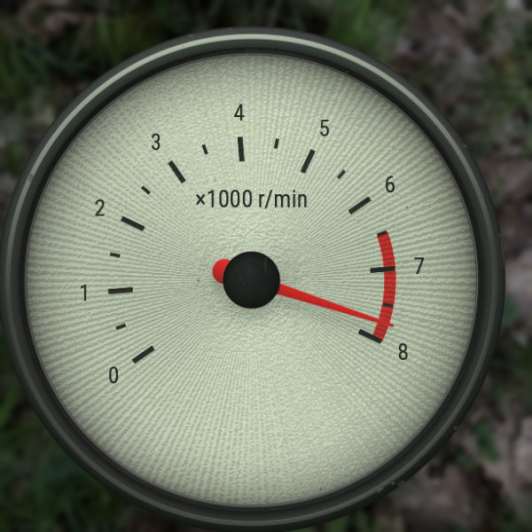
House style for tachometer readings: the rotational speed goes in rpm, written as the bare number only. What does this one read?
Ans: 7750
